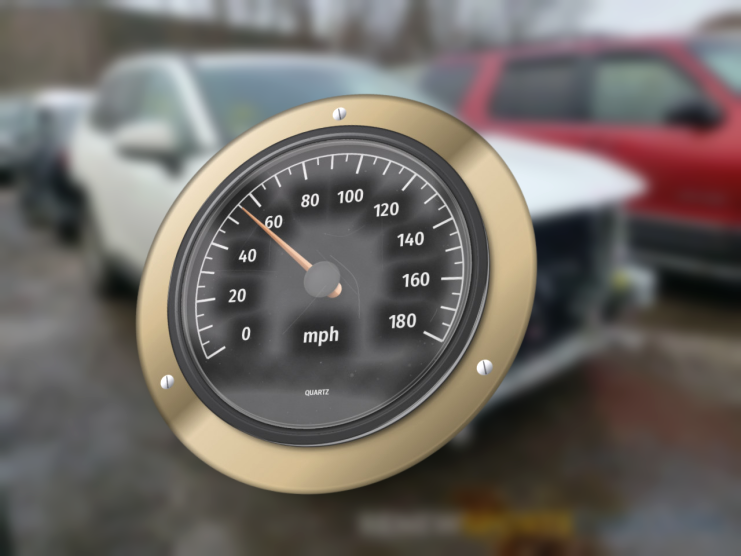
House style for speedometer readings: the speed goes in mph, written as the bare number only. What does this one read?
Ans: 55
